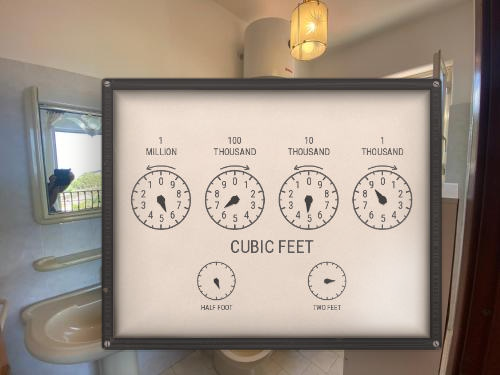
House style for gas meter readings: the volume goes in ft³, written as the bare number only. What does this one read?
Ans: 564900
